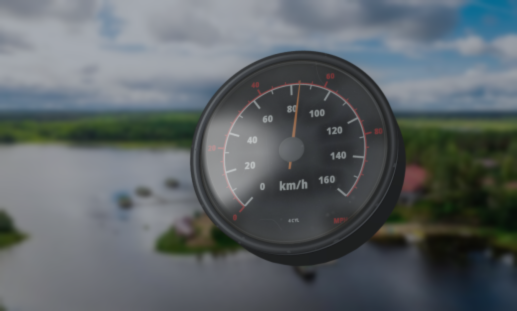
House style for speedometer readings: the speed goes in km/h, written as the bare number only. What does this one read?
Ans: 85
